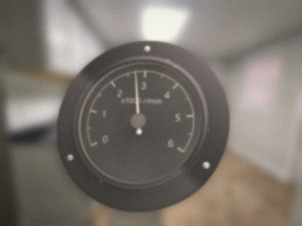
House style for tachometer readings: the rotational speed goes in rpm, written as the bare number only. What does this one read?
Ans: 2750
